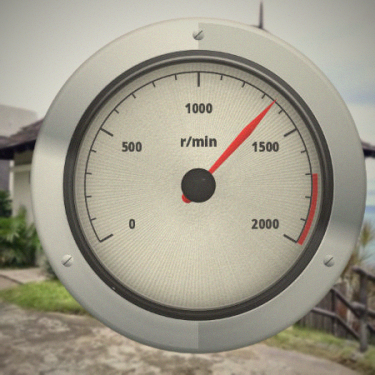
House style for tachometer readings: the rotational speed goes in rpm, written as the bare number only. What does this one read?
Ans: 1350
